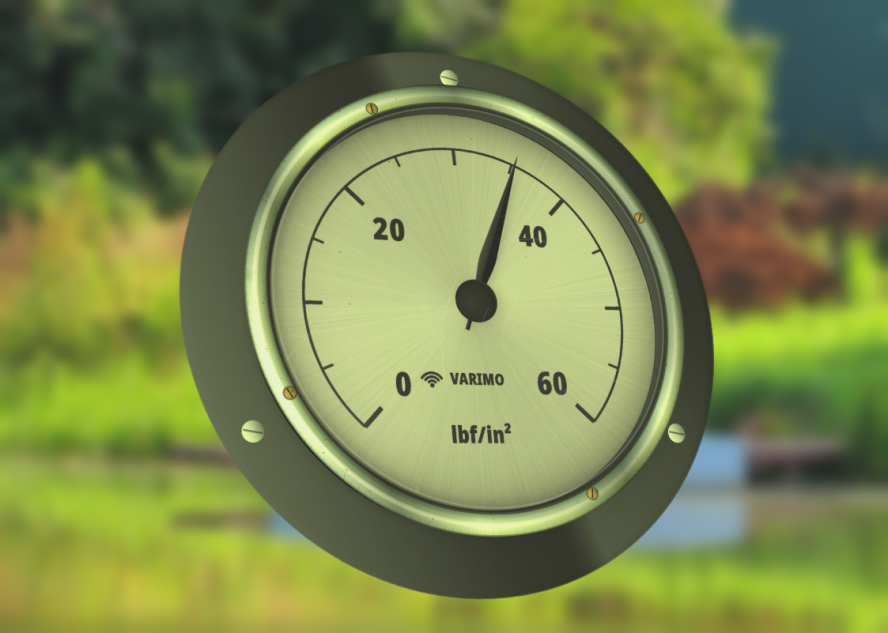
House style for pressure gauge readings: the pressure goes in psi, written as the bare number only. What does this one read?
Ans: 35
